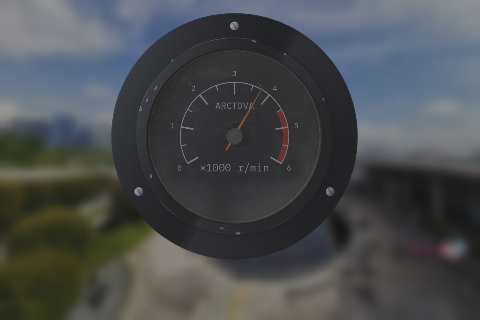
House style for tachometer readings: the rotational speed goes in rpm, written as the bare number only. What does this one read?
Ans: 3750
